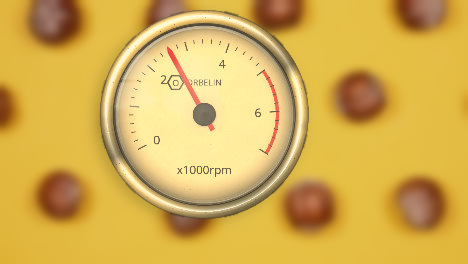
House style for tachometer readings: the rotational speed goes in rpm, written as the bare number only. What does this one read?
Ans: 2600
